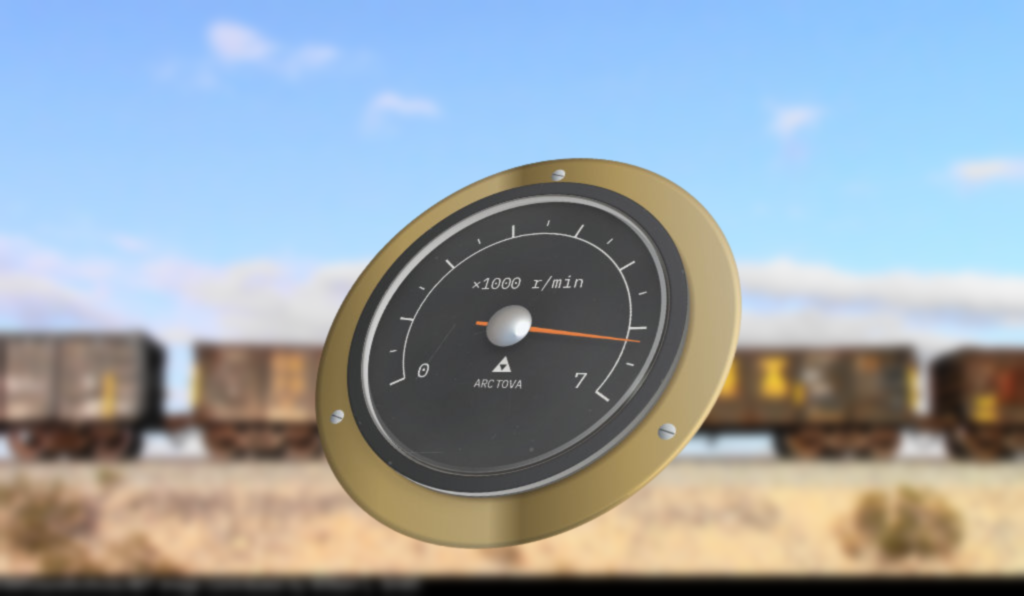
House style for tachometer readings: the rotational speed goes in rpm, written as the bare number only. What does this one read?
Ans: 6250
